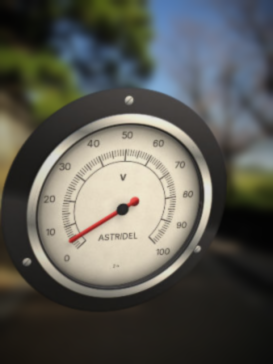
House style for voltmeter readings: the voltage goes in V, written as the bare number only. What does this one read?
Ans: 5
